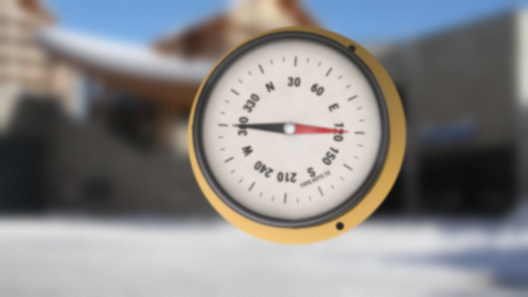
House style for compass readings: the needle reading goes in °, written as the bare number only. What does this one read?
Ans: 120
